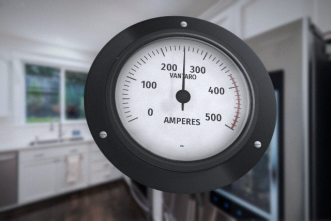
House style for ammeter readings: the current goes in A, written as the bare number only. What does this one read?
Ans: 250
